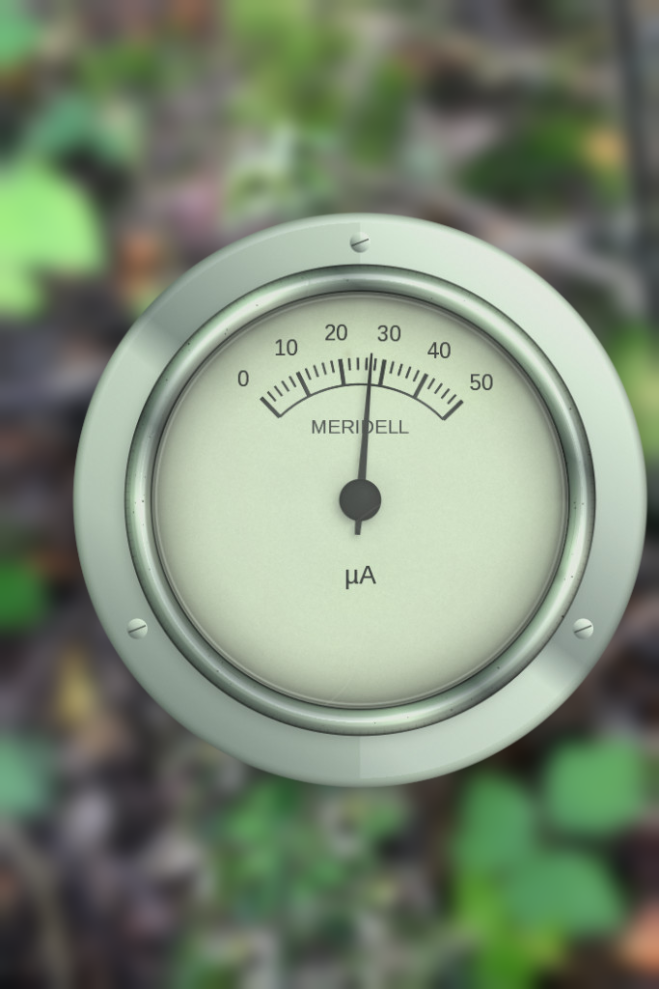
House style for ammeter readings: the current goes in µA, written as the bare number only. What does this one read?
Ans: 27
